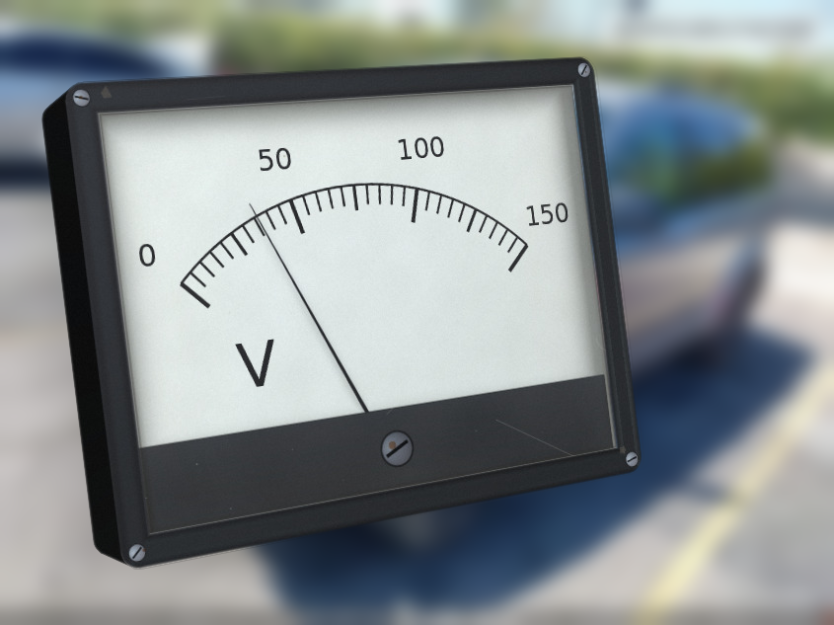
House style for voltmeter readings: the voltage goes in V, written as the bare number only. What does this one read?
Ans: 35
